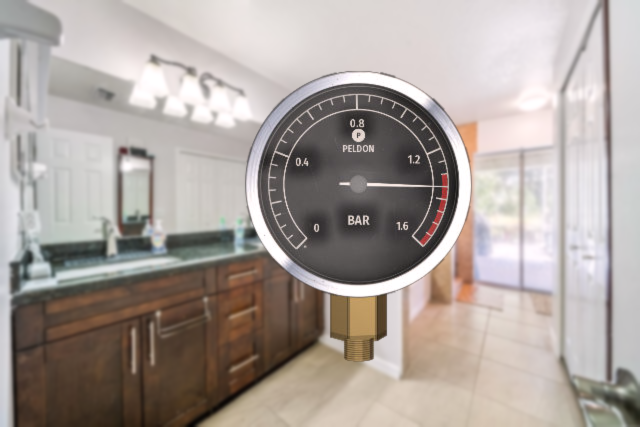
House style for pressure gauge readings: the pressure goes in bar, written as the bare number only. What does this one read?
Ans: 1.35
